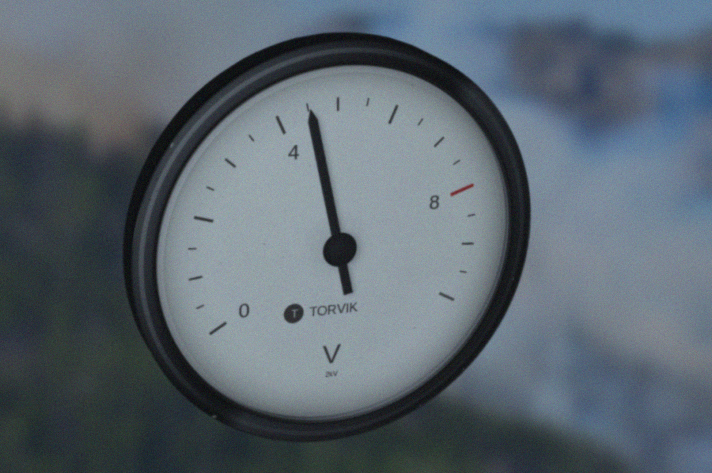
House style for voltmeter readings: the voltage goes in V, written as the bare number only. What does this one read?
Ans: 4.5
